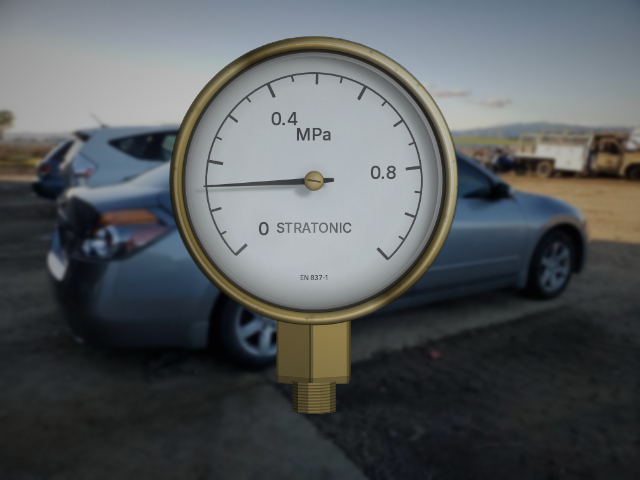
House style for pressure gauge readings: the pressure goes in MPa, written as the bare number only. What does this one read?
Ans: 0.15
